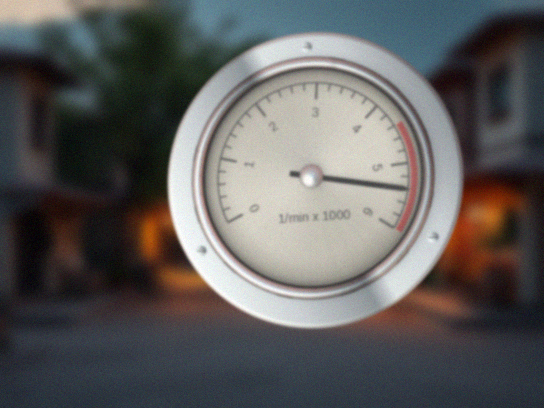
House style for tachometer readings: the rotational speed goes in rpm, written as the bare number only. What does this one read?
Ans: 5400
